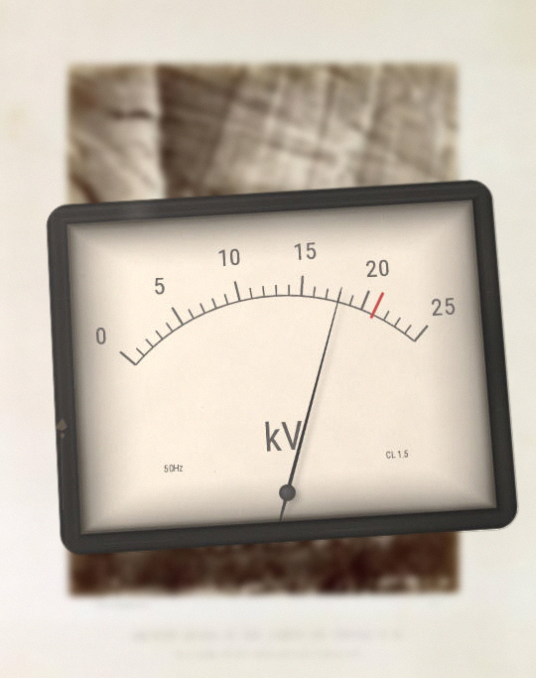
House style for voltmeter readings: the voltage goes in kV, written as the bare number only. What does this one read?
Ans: 18
